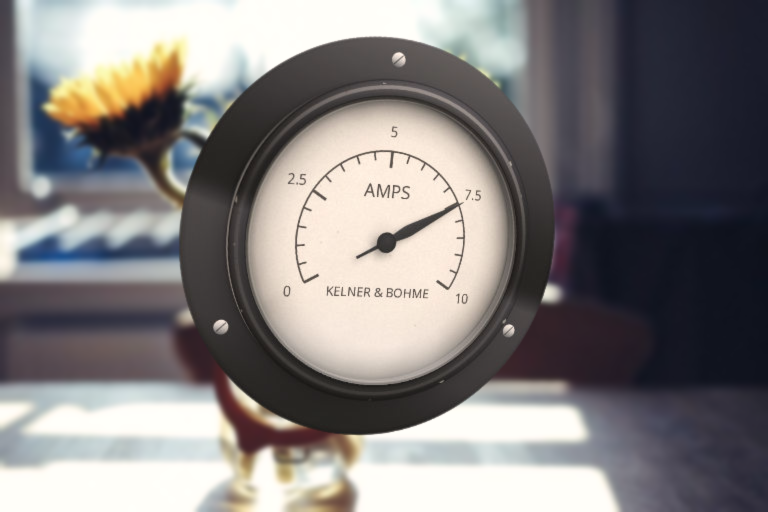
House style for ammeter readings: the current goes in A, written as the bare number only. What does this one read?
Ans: 7.5
